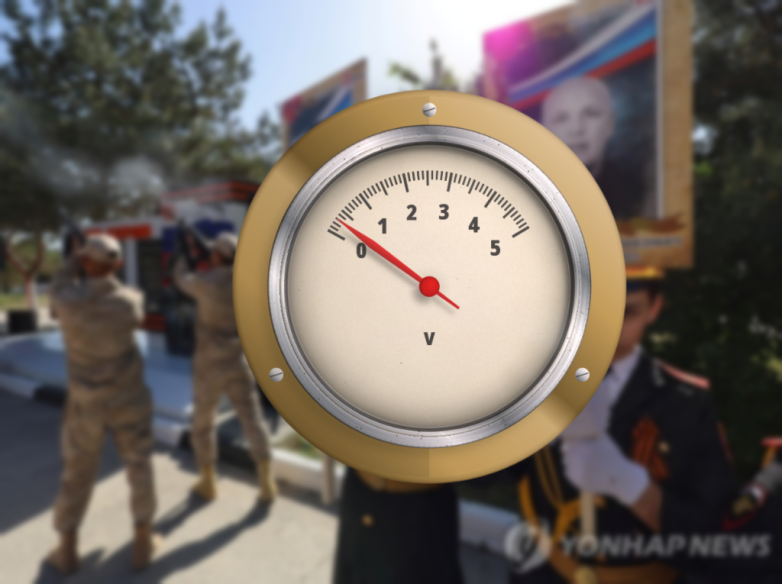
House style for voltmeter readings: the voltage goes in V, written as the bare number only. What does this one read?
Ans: 0.3
